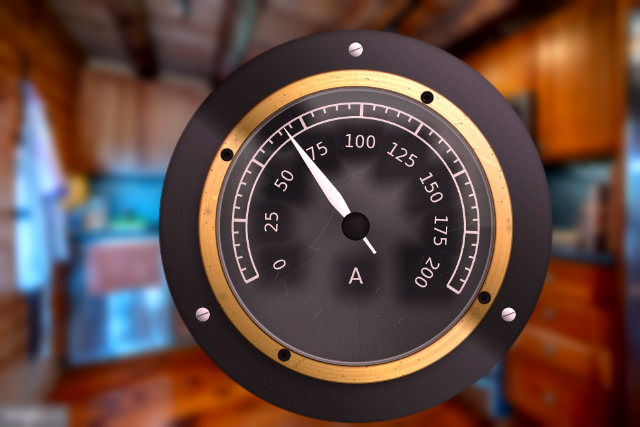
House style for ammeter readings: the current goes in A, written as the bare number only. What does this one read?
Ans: 67.5
